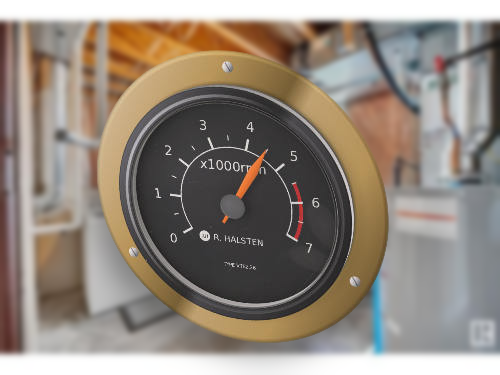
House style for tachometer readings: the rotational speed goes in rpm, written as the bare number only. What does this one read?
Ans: 4500
